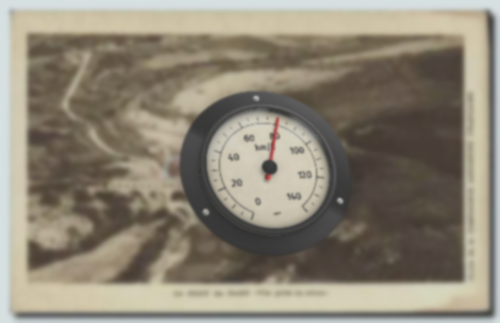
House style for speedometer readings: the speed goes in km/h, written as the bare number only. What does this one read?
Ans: 80
